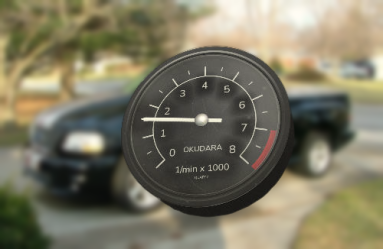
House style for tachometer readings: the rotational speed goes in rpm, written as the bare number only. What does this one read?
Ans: 1500
